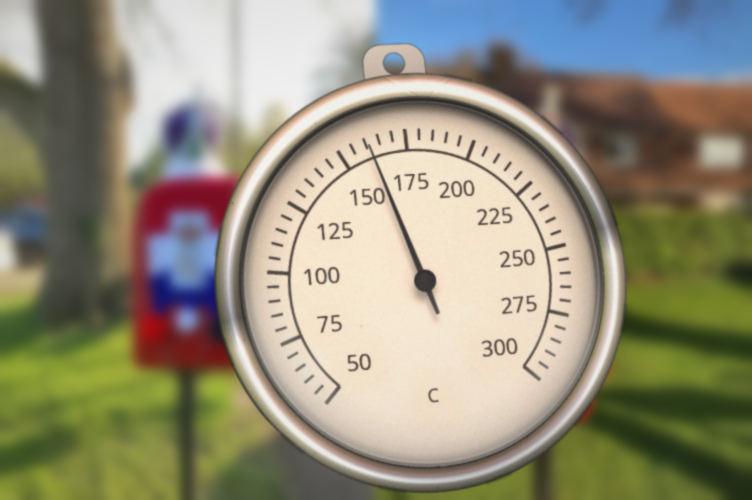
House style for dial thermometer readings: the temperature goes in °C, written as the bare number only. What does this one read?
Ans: 160
